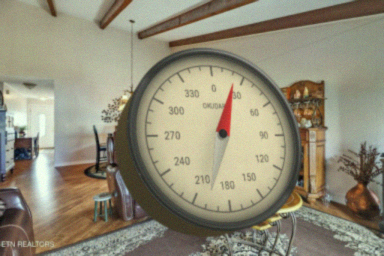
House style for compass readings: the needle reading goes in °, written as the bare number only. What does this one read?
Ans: 20
